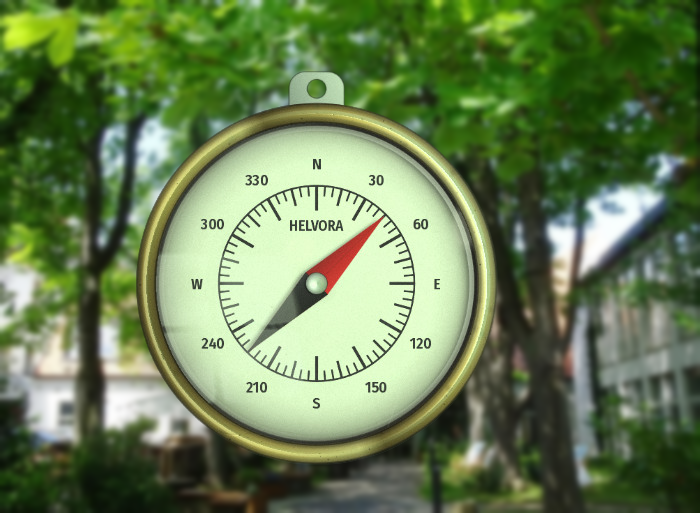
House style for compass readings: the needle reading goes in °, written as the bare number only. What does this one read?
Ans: 45
